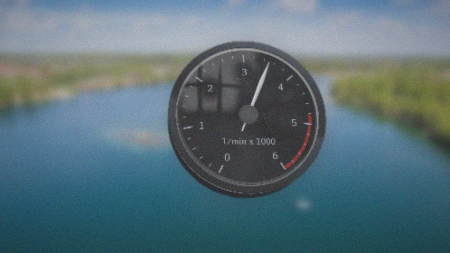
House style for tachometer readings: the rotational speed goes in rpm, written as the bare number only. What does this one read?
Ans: 3500
